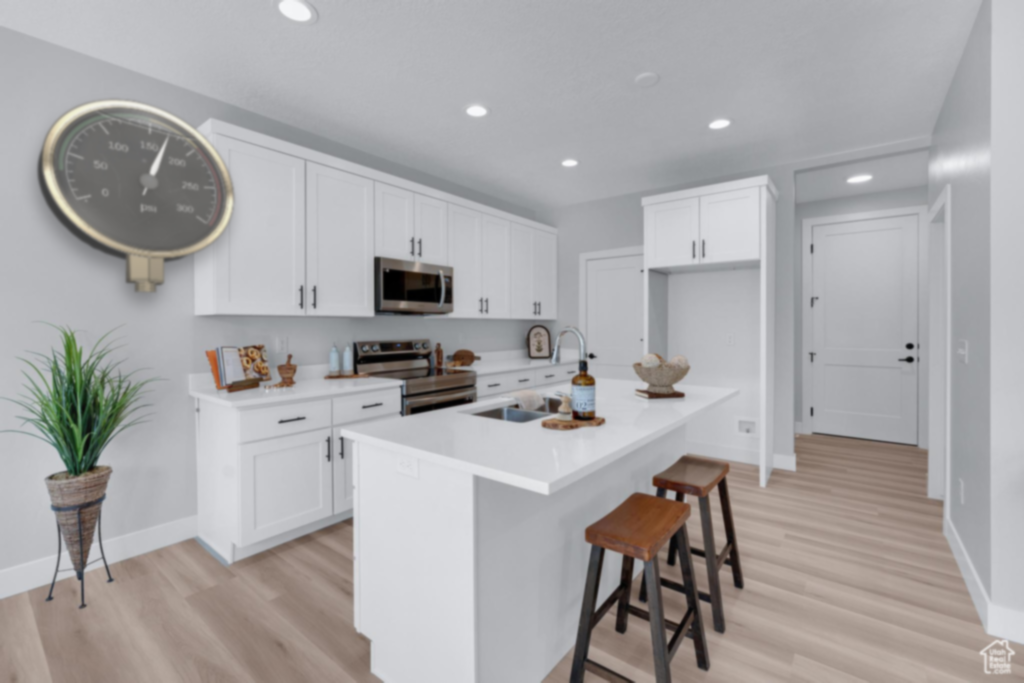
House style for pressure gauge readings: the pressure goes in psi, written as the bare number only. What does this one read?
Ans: 170
